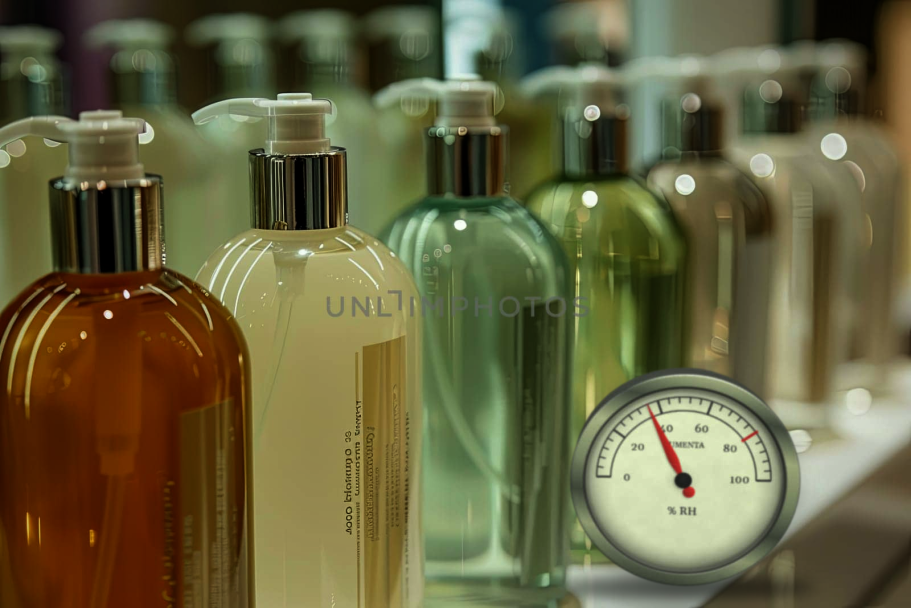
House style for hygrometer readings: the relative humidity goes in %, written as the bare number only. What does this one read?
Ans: 36
